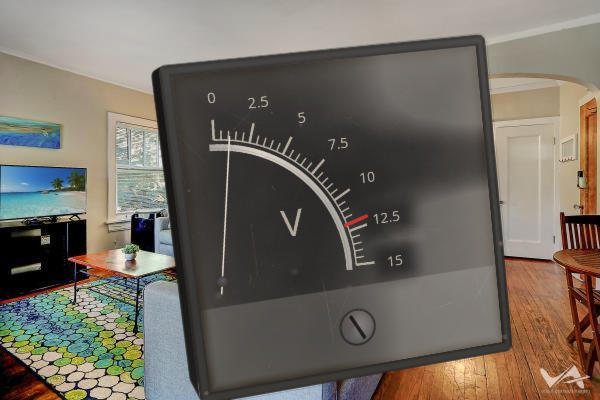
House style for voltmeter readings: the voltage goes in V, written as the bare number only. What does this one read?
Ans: 1
